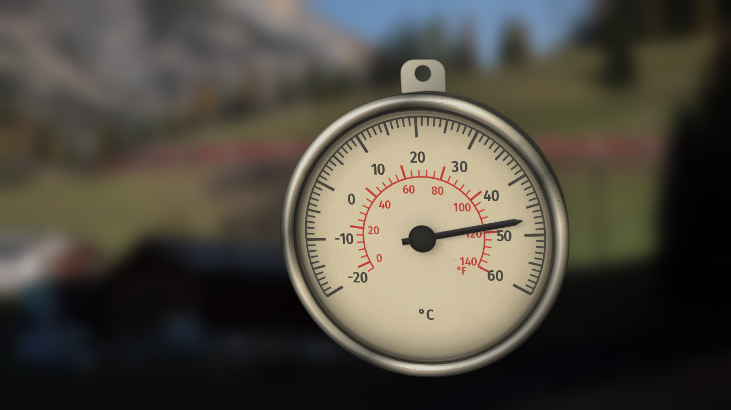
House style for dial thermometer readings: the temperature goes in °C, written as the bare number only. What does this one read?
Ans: 47
